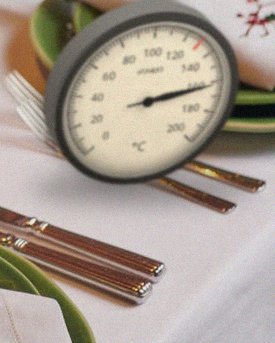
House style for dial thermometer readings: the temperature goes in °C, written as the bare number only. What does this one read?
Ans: 160
